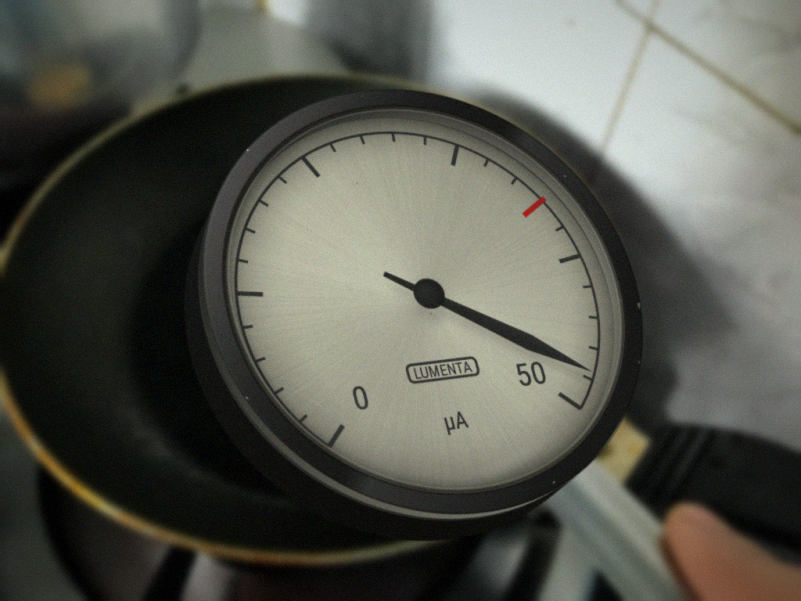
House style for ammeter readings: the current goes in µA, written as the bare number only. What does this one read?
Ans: 48
